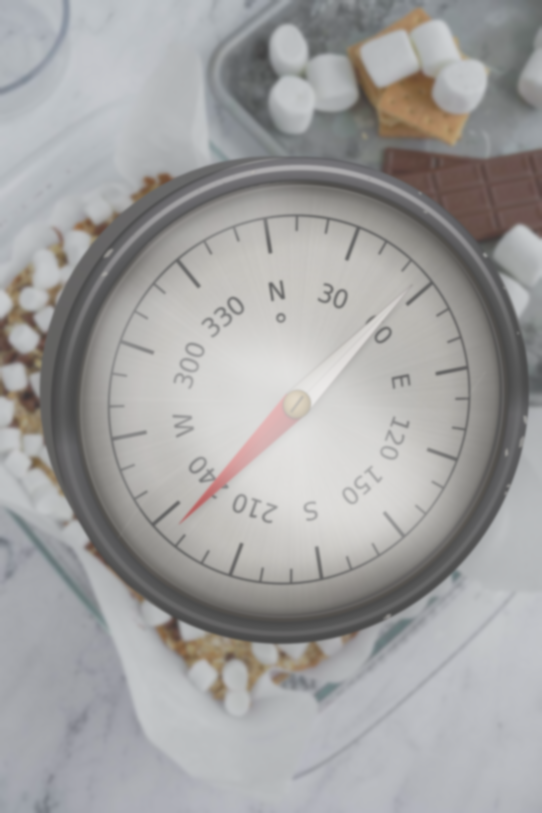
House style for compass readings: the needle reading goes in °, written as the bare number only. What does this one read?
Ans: 235
